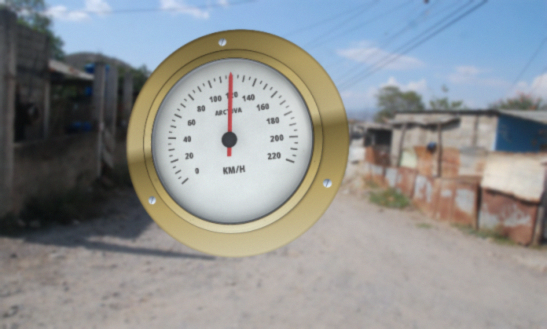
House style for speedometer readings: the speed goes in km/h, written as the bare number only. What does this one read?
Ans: 120
